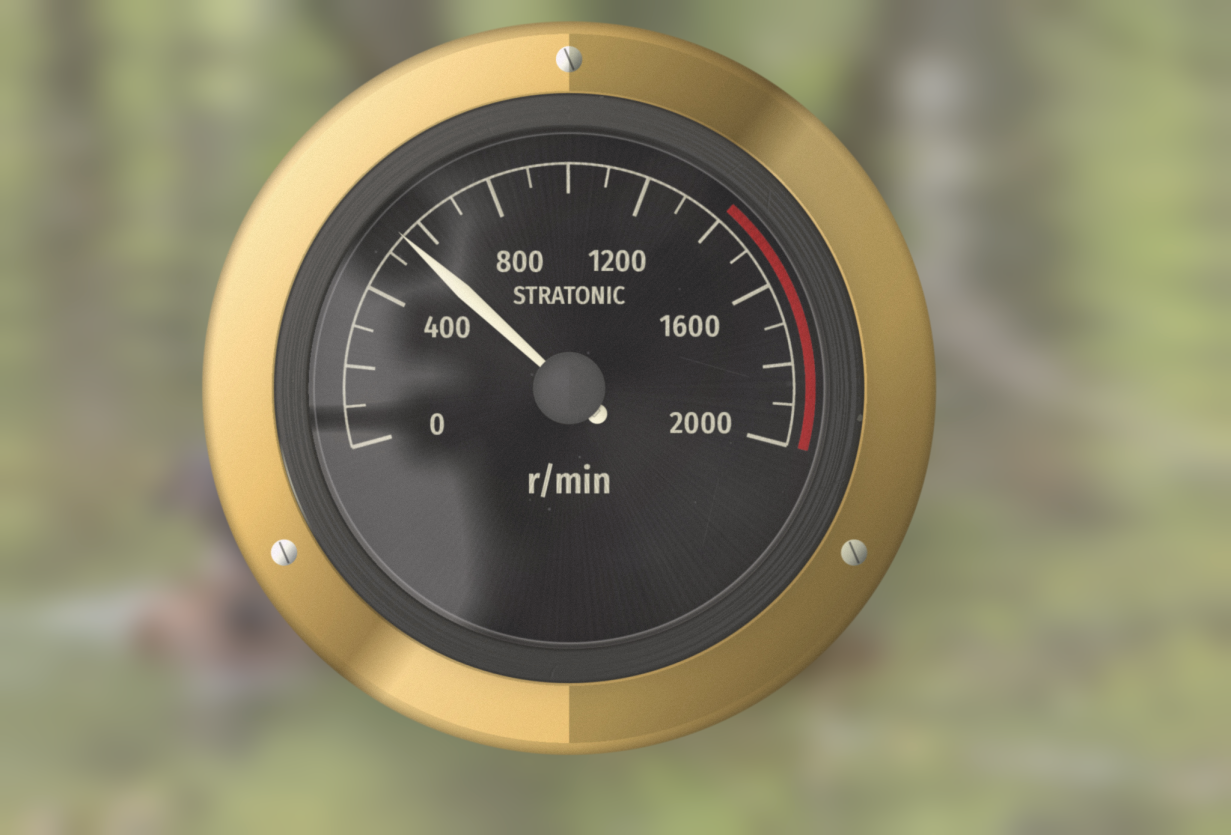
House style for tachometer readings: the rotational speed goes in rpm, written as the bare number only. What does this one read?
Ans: 550
